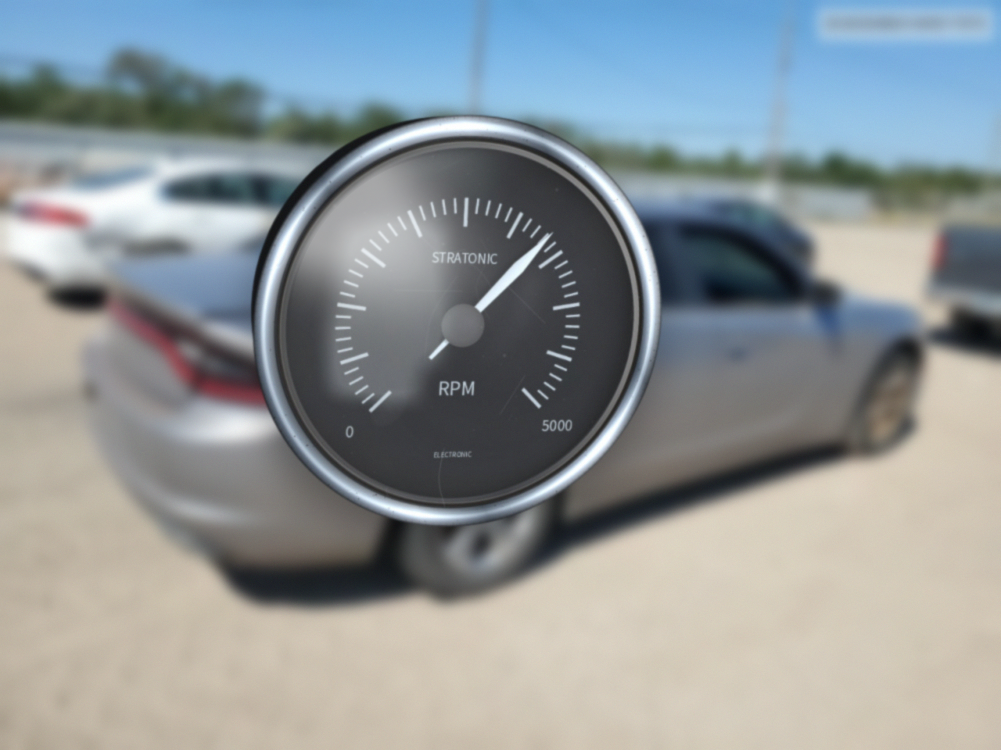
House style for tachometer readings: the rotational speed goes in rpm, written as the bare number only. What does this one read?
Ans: 3300
